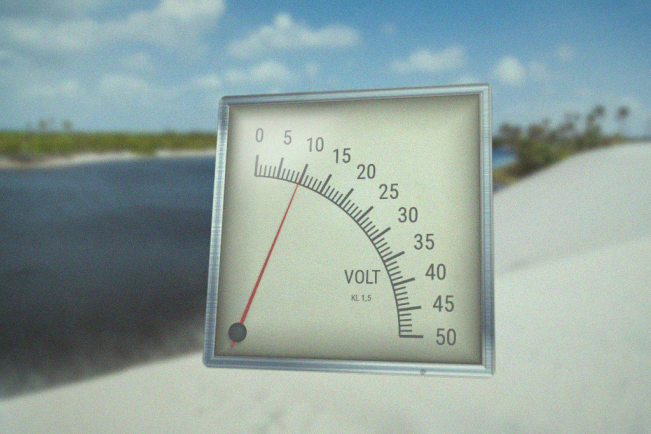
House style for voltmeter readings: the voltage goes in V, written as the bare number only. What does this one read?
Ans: 10
